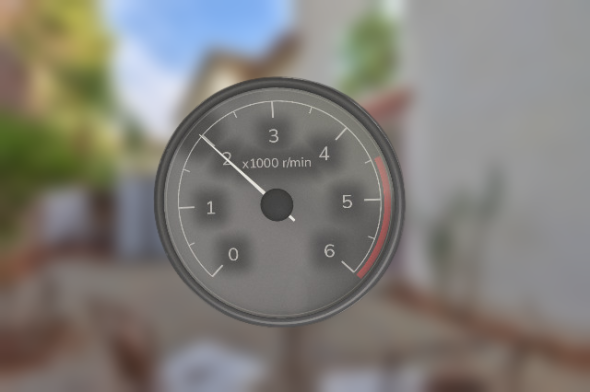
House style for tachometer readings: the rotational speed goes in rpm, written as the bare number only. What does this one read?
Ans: 2000
